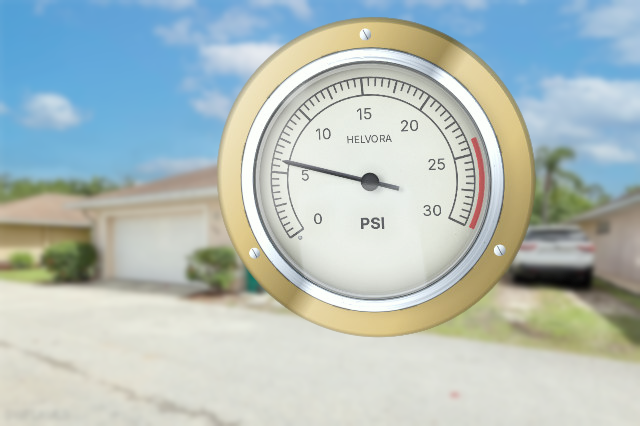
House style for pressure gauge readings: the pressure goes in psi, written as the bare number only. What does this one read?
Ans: 6
